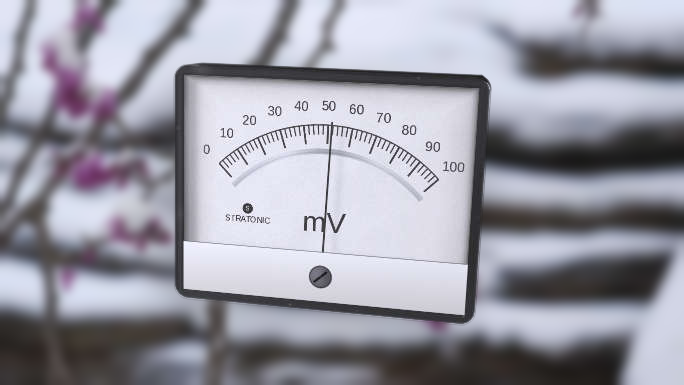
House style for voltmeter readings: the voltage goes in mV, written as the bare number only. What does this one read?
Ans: 52
